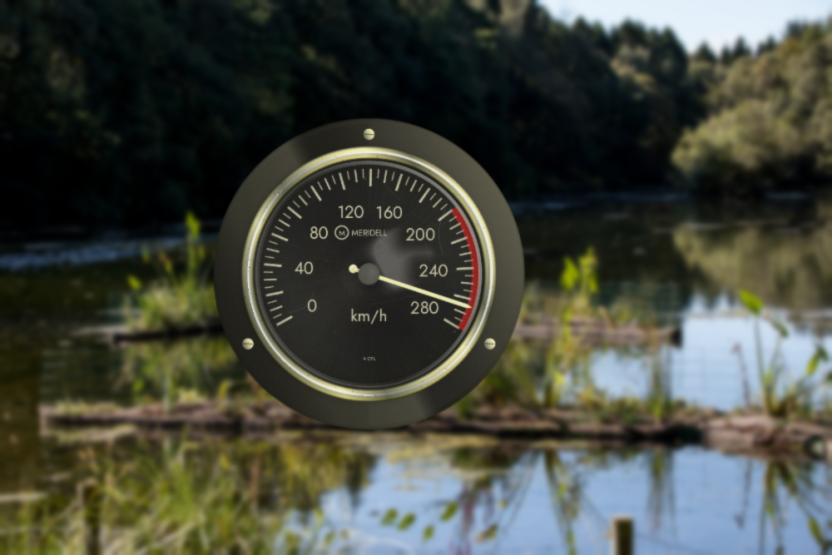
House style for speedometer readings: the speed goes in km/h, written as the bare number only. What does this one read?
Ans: 265
